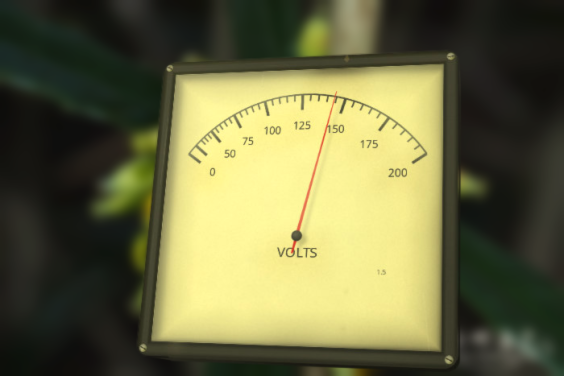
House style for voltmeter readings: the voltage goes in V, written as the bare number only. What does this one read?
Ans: 145
